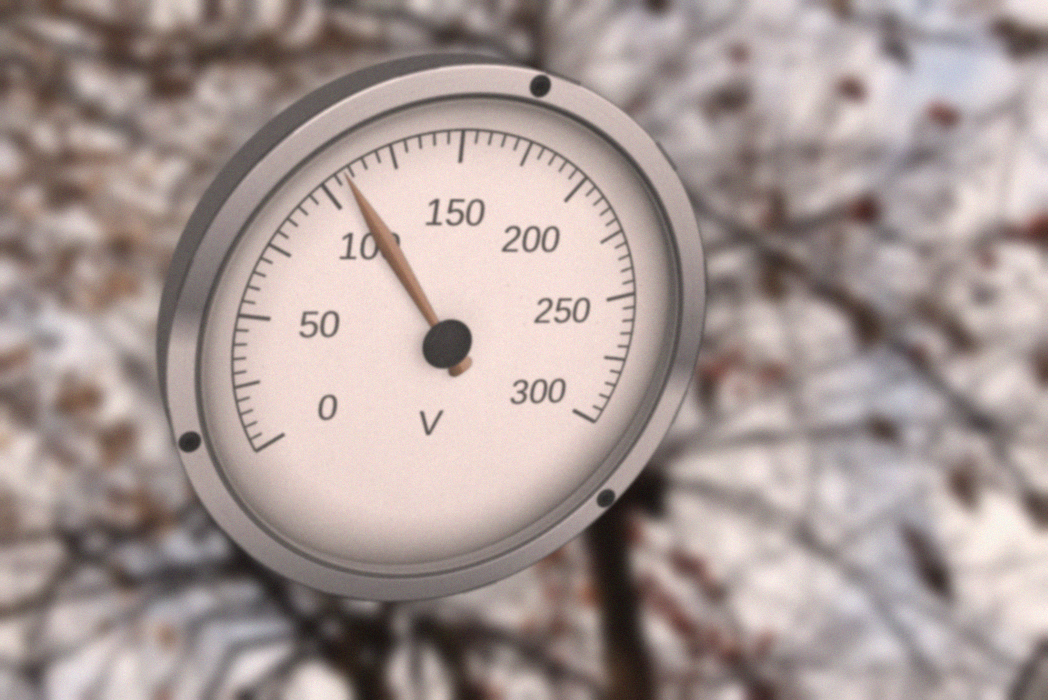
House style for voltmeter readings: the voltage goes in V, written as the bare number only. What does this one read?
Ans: 107.5
